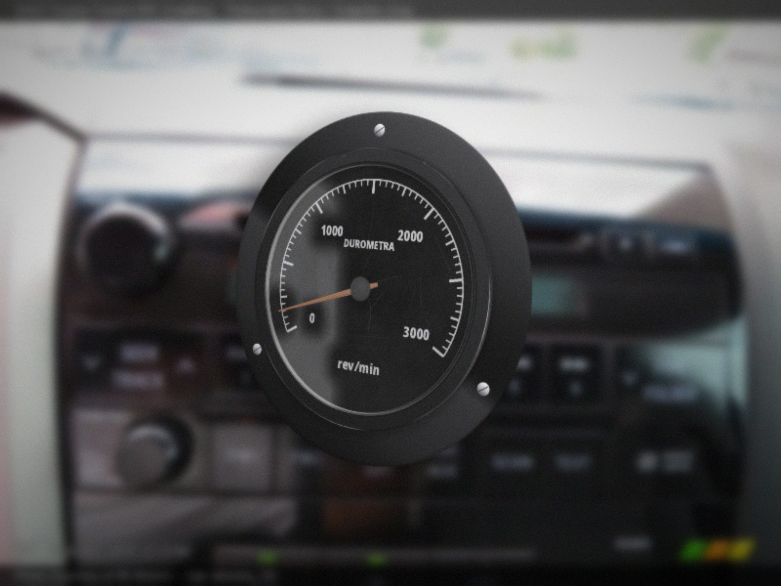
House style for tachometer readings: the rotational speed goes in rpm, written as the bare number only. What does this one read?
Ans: 150
